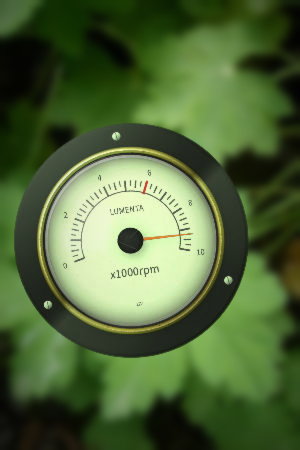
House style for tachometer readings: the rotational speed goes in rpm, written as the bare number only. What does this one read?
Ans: 9250
